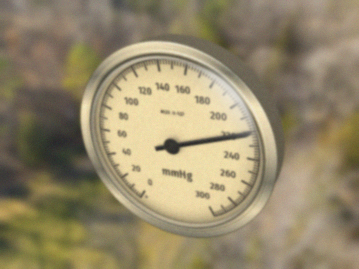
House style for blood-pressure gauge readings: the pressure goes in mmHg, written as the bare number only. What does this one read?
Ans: 220
